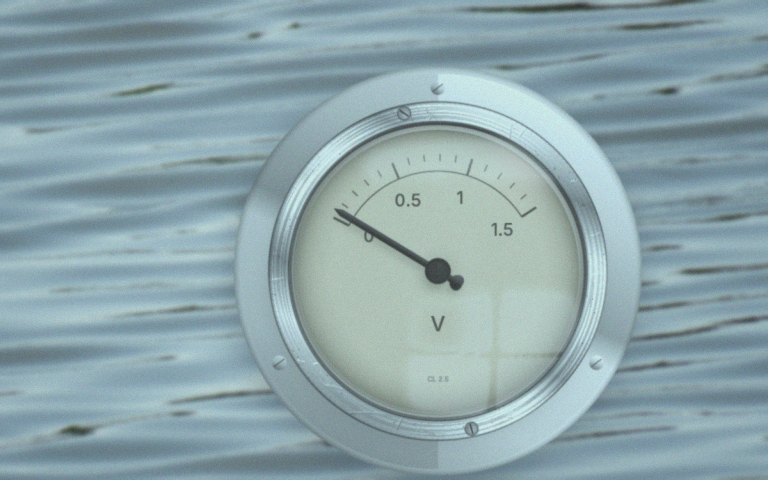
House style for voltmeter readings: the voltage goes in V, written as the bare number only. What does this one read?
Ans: 0.05
